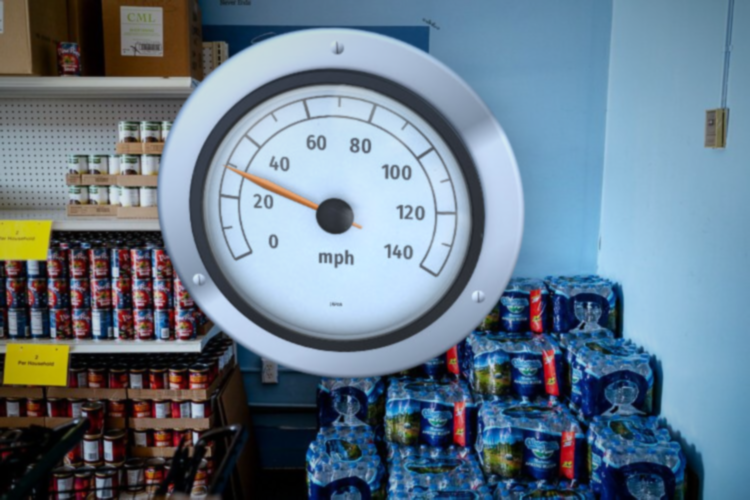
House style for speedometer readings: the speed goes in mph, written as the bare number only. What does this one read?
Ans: 30
